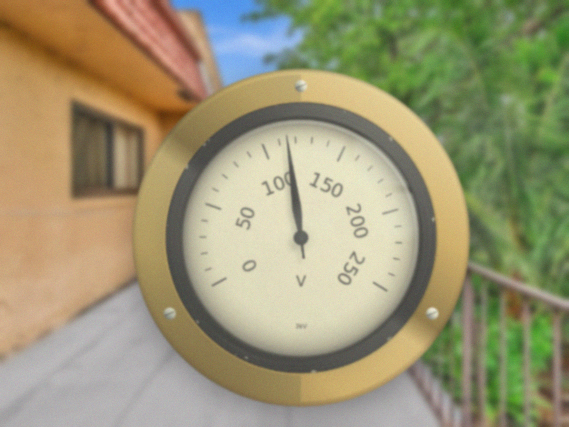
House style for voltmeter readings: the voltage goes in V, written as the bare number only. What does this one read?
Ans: 115
